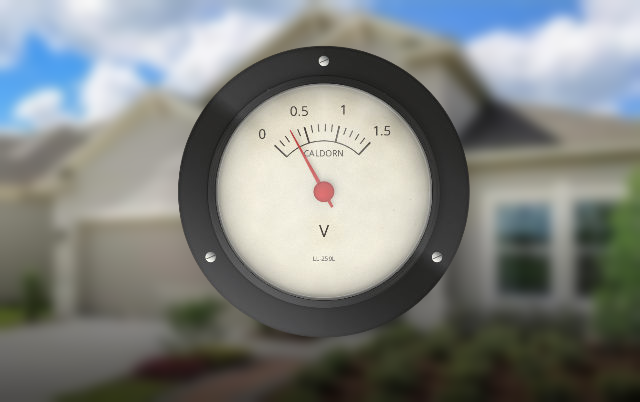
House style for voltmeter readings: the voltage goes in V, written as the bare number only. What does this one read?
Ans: 0.3
